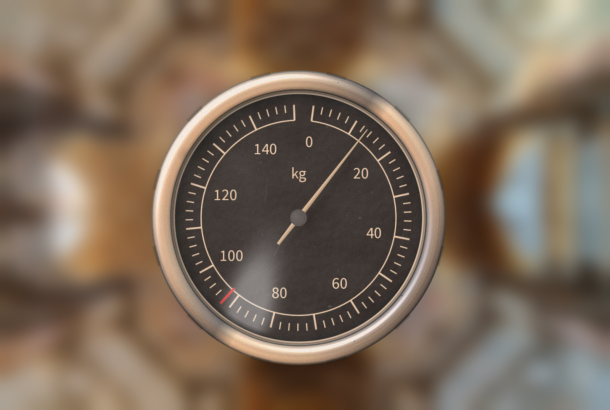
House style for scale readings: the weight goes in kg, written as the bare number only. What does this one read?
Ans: 13
